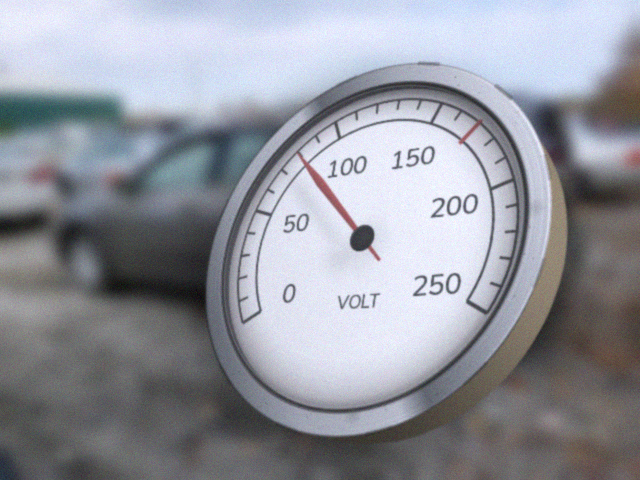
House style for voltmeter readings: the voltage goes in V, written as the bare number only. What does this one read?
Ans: 80
